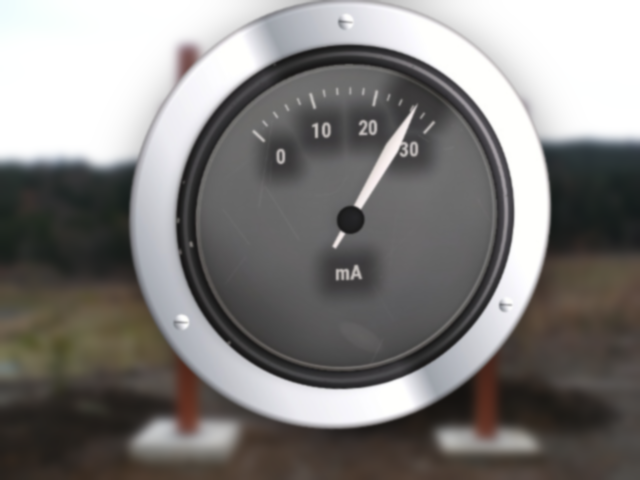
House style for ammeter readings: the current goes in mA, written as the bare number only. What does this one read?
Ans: 26
